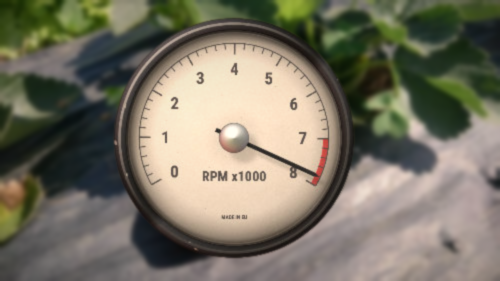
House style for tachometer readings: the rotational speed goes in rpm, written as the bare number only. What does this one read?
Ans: 7800
